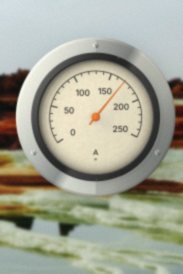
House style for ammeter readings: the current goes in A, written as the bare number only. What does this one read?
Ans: 170
